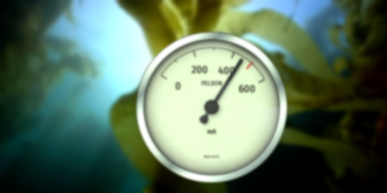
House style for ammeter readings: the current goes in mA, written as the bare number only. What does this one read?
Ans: 450
